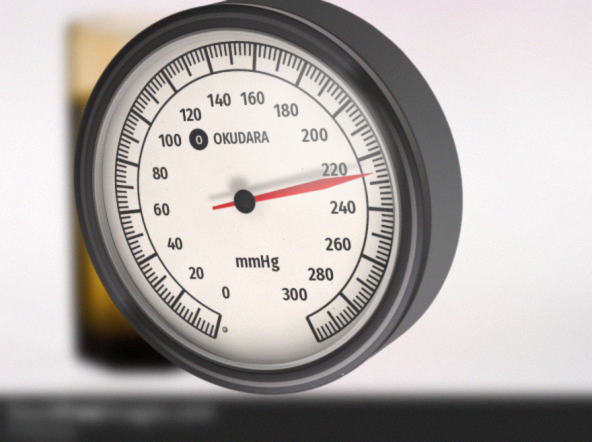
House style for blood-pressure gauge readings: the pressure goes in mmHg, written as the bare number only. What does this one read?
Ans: 226
